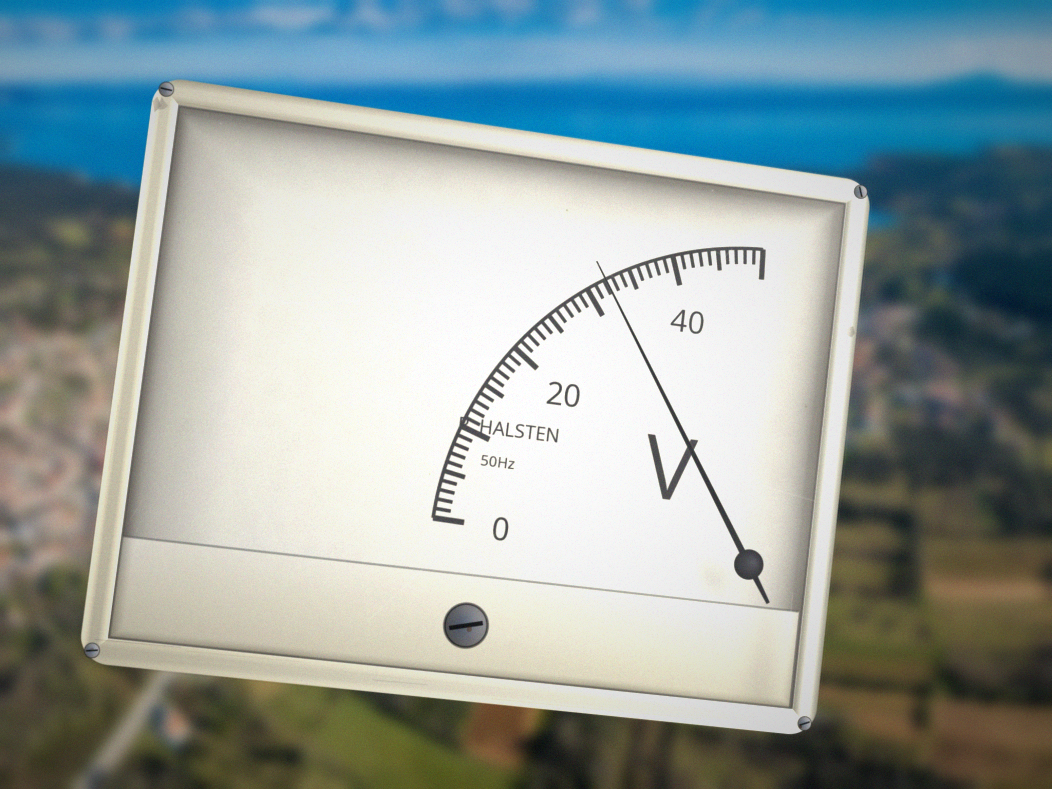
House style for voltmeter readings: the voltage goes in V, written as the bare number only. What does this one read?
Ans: 32
